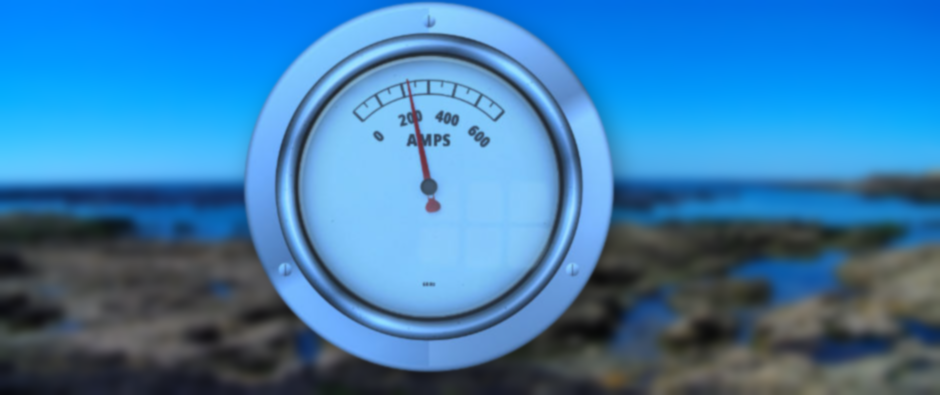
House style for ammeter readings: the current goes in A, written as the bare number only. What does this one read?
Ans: 225
